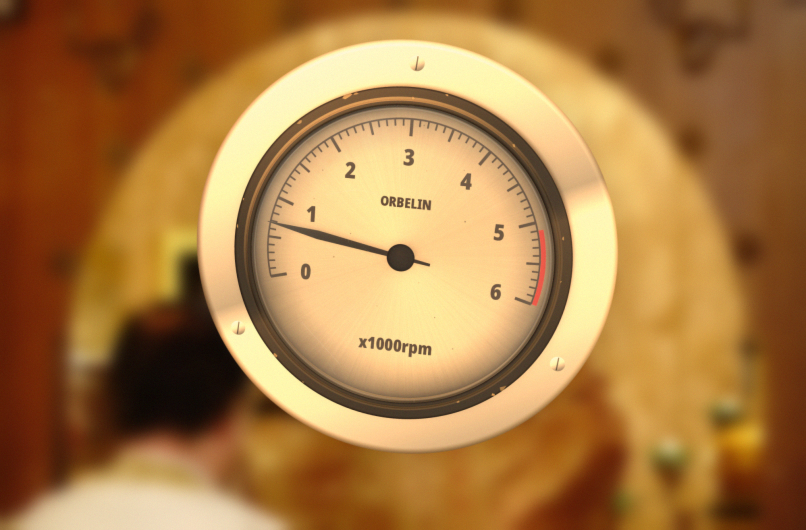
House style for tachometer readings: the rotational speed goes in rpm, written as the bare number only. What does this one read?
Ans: 700
